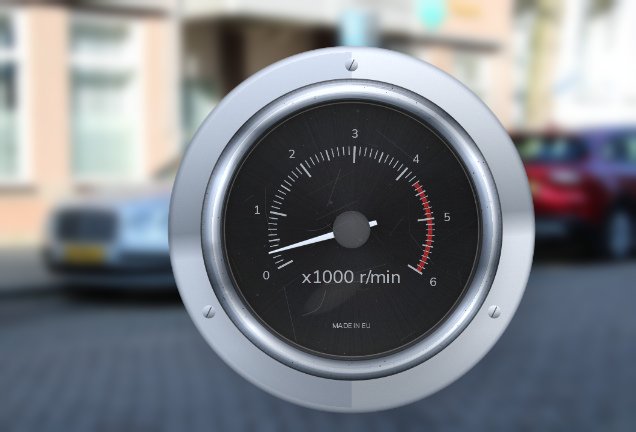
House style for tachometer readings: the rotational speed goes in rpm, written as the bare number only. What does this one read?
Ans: 300
